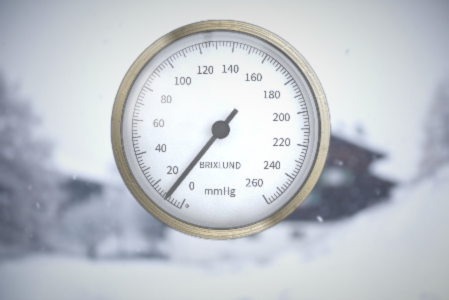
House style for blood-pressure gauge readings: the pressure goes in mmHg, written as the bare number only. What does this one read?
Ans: 10
